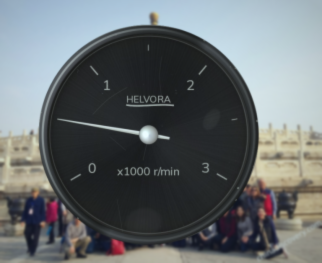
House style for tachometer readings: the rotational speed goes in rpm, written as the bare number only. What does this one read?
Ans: 500
